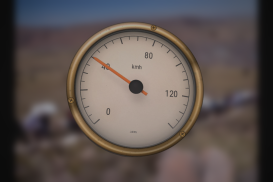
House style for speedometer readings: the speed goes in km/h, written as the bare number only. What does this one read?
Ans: 40
